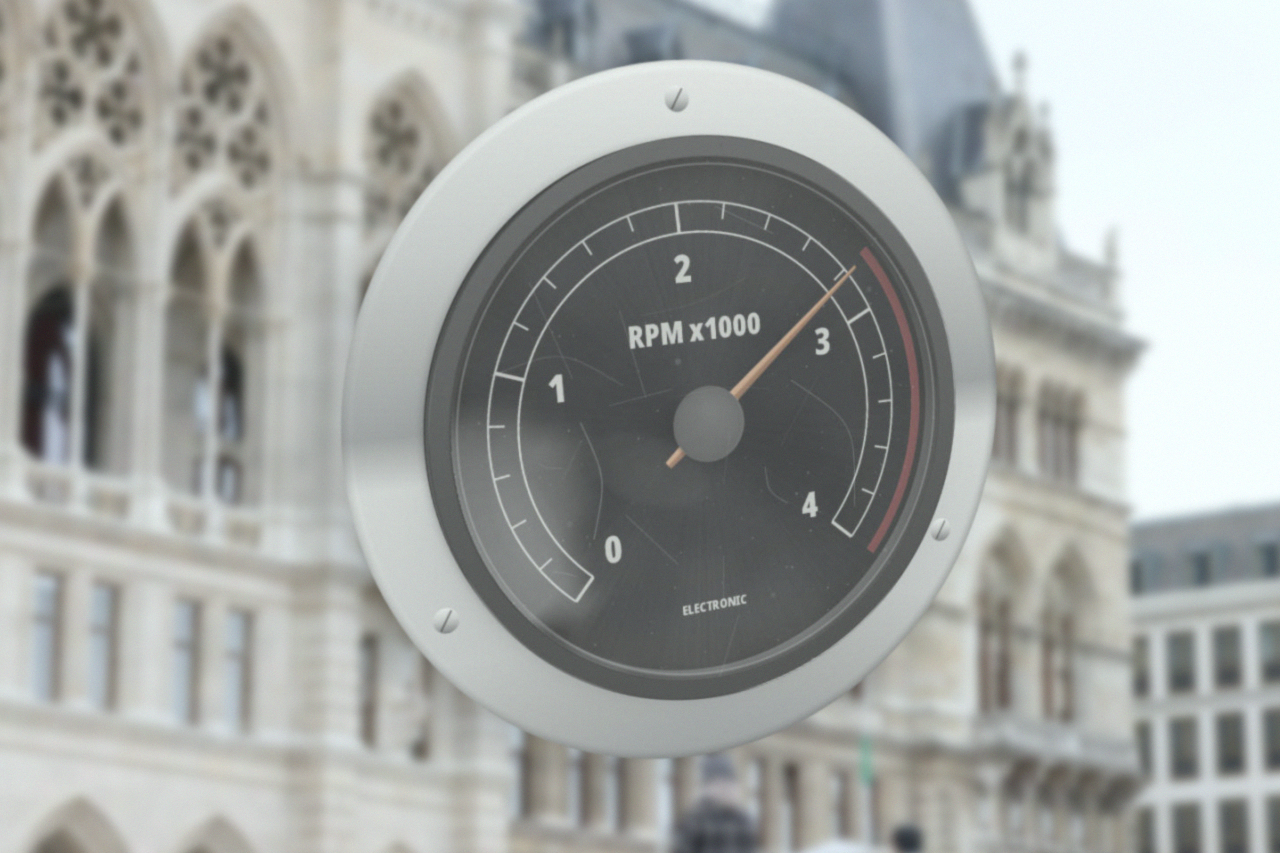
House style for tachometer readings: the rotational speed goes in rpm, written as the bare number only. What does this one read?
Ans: 2800
